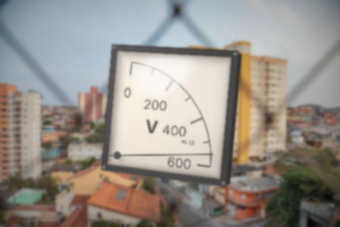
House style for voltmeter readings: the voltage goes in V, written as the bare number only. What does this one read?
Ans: 550
